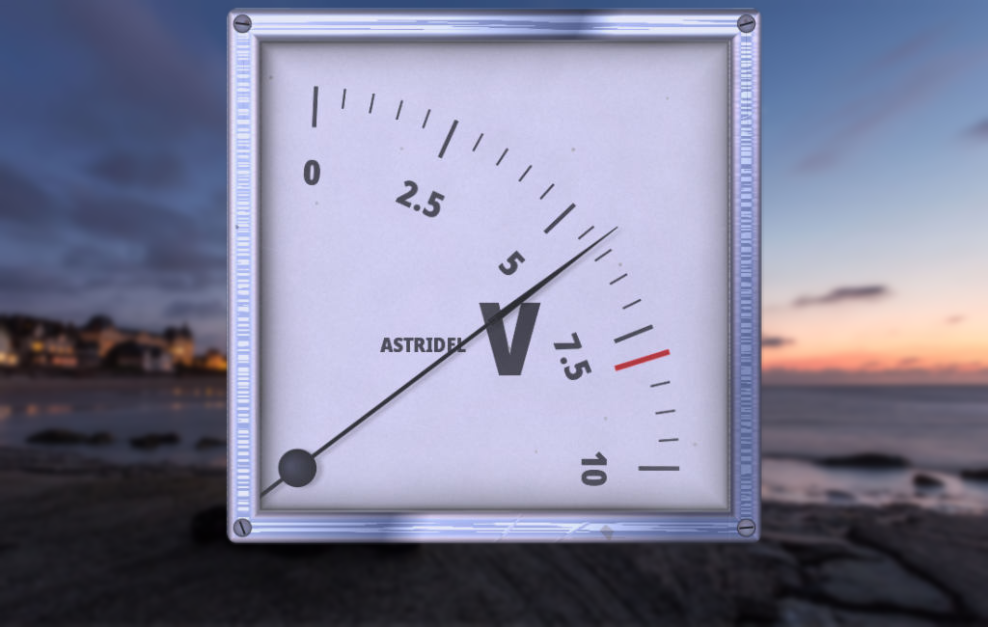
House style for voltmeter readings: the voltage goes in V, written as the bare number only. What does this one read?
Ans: 5.75
